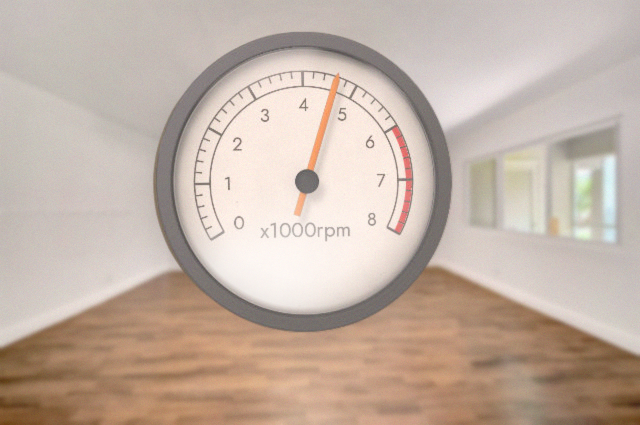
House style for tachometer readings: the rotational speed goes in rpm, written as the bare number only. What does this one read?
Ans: 4600
